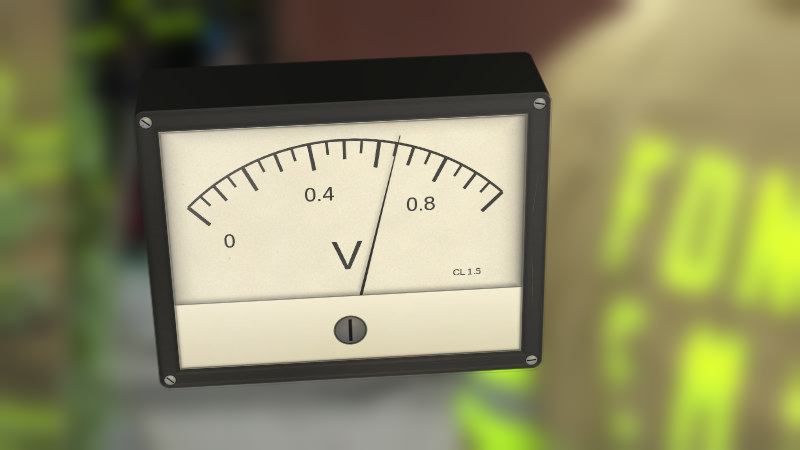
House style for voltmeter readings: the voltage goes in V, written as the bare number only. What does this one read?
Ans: 0.65
